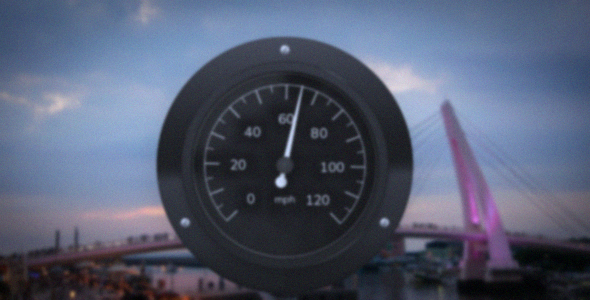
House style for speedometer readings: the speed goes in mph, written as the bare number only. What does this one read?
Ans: 65
